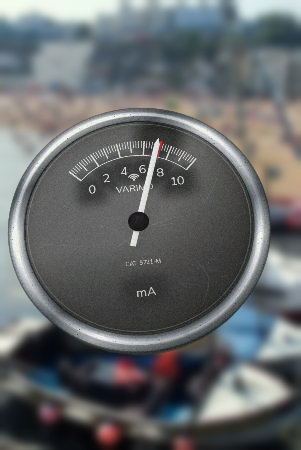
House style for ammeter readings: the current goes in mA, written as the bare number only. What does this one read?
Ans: 7
